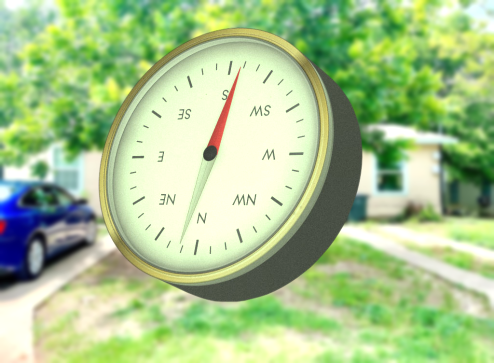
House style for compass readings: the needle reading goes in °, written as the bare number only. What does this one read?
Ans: 190
